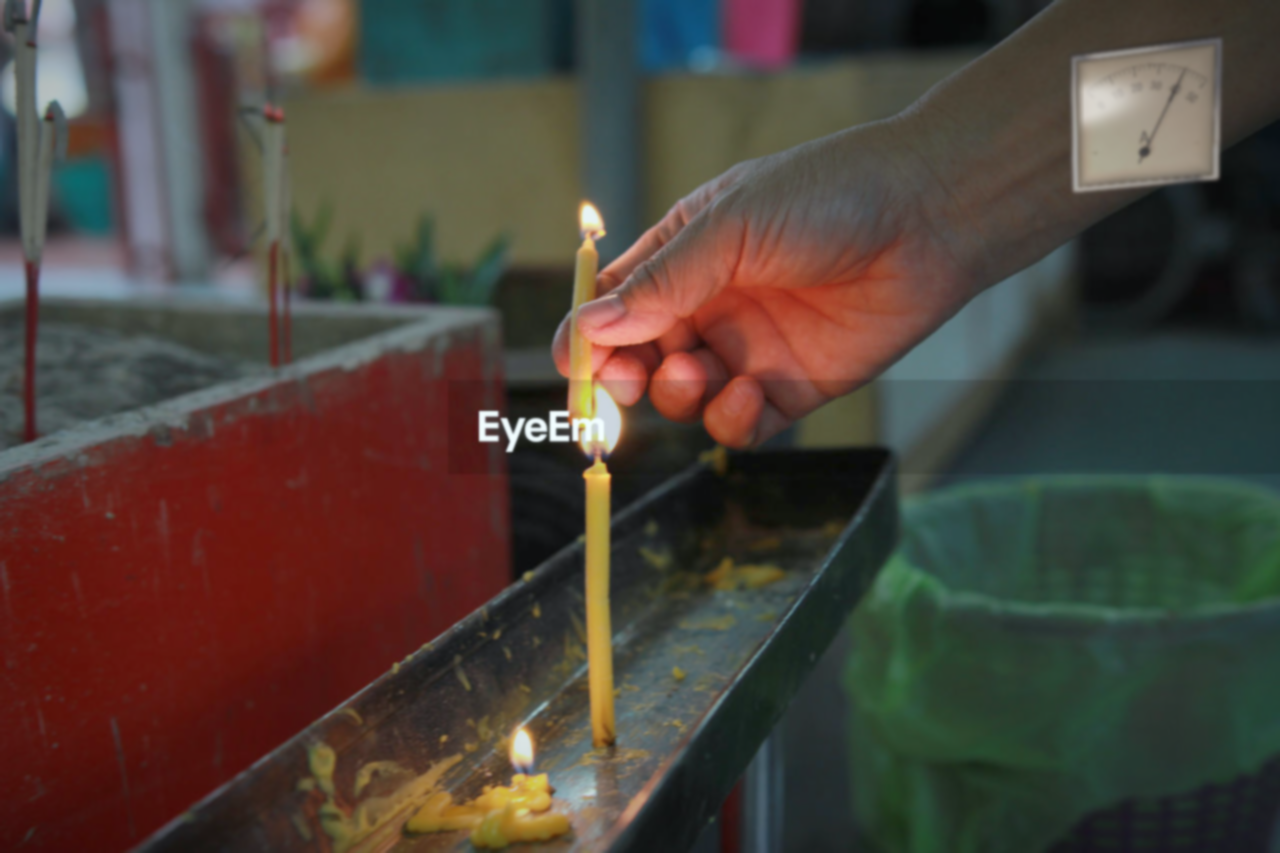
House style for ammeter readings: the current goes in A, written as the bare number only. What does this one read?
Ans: 40
